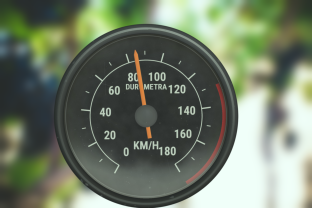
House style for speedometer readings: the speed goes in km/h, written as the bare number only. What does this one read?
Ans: 85
